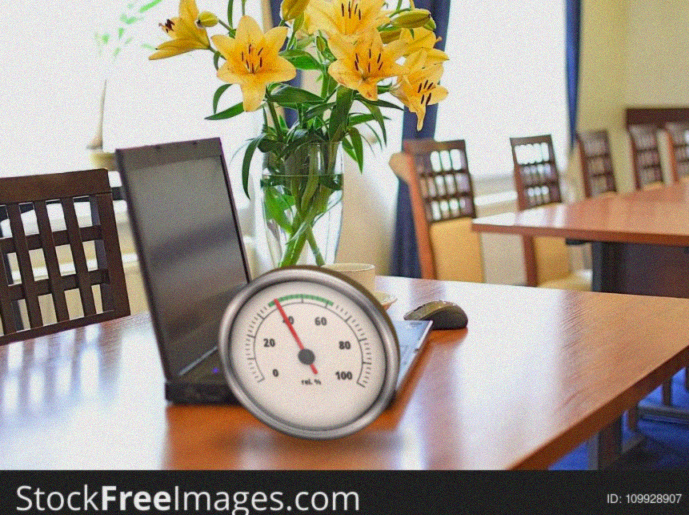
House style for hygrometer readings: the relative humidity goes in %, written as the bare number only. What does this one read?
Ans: 40
